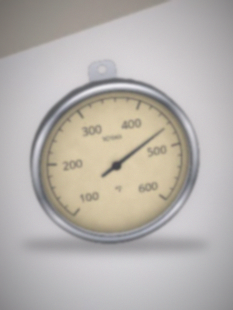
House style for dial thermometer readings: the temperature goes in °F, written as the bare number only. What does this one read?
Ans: 460
